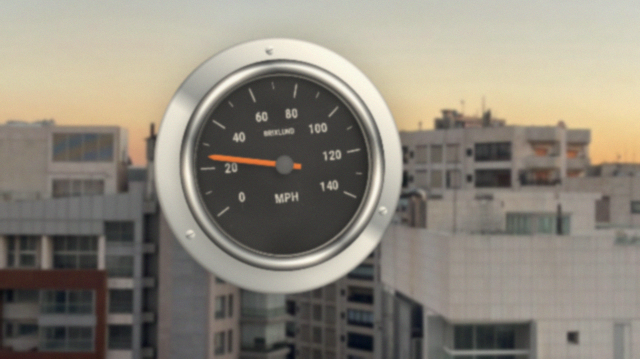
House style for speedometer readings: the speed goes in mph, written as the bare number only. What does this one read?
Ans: 25
